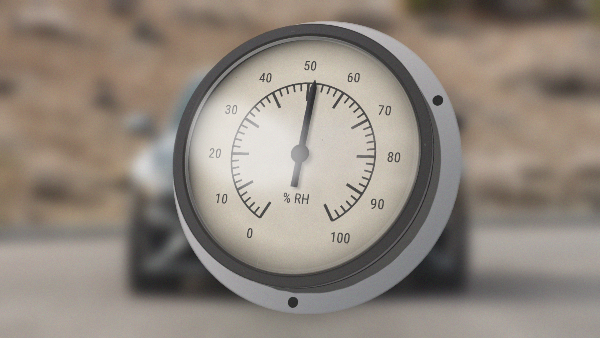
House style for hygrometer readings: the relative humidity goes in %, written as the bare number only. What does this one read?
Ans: 52
